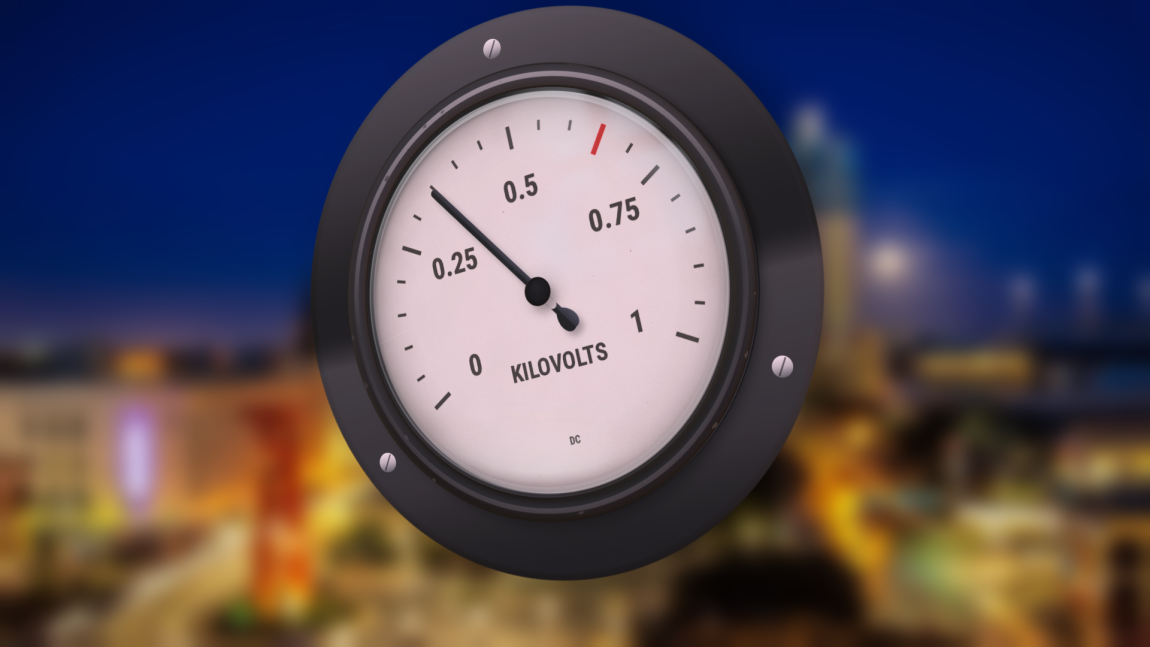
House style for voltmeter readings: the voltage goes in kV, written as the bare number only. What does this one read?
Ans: 0.35
